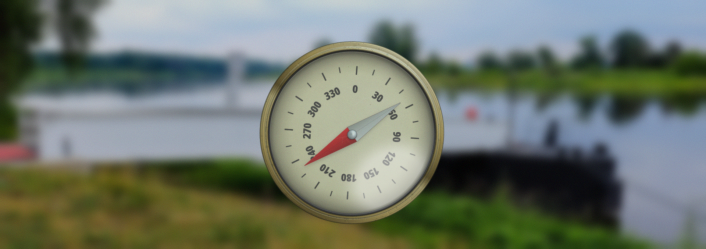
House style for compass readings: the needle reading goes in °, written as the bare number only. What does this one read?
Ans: 232.5
